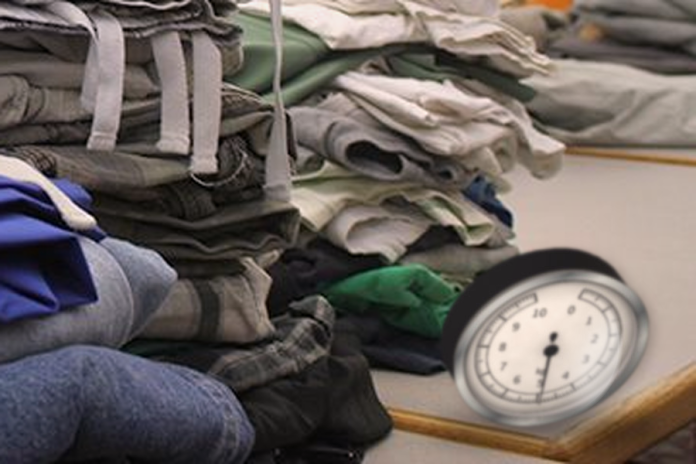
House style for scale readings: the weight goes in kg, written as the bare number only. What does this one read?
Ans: 5
